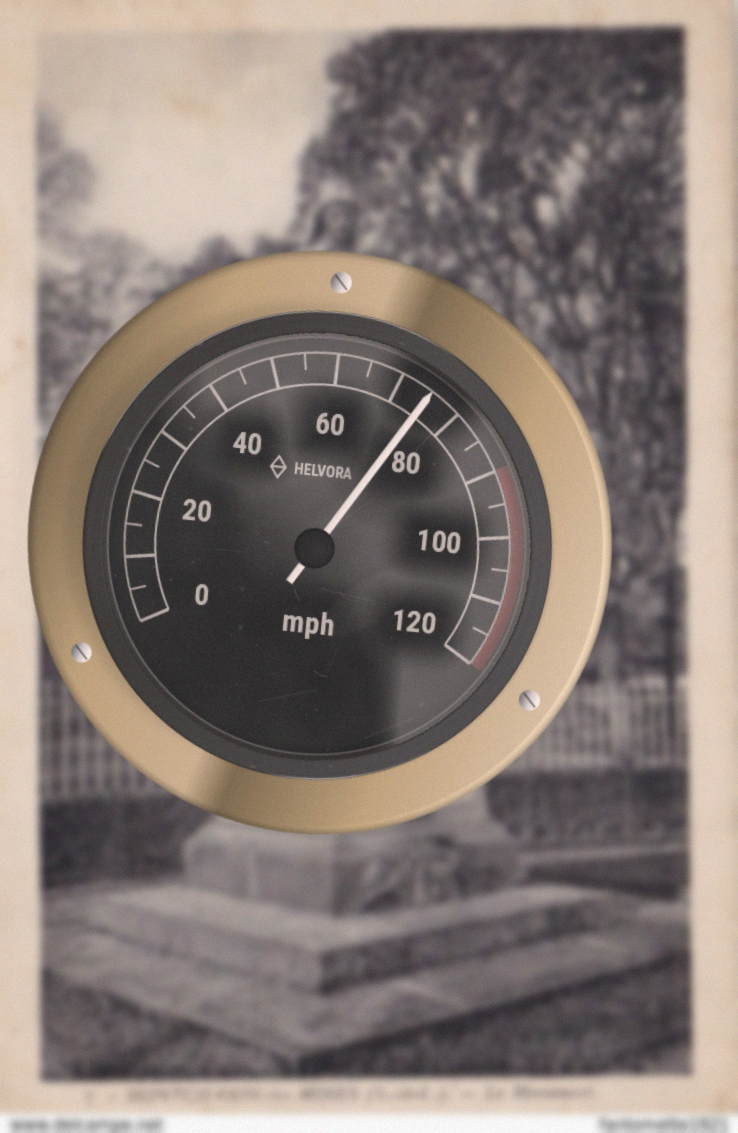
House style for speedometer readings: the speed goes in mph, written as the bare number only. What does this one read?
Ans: 75
